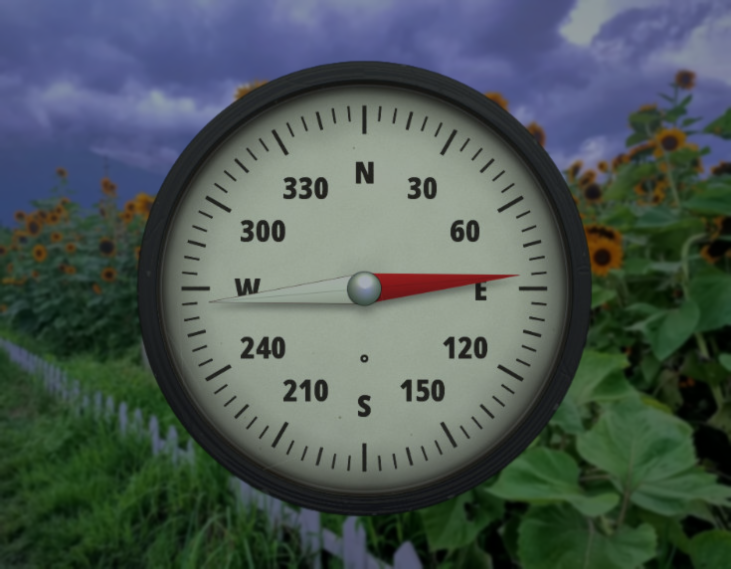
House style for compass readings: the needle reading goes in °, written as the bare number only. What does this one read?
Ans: 85
